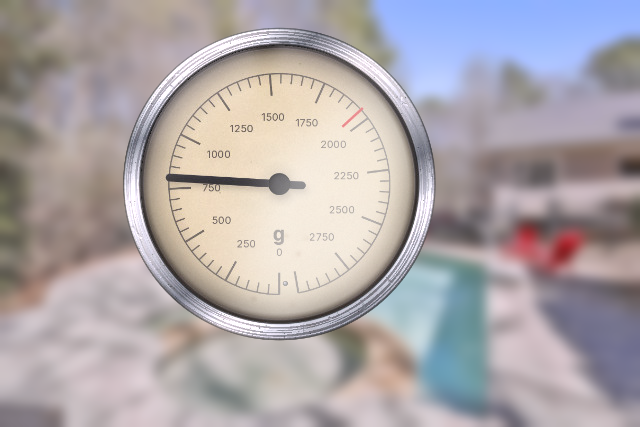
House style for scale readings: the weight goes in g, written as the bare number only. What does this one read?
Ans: 800
